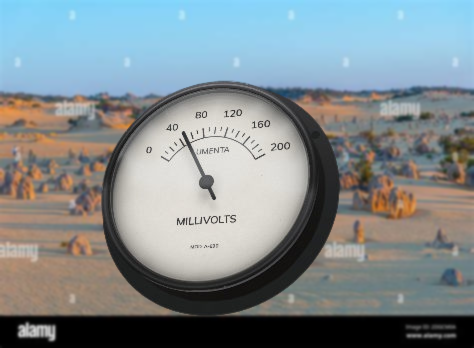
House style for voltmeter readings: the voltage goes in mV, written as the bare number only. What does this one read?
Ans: 50
